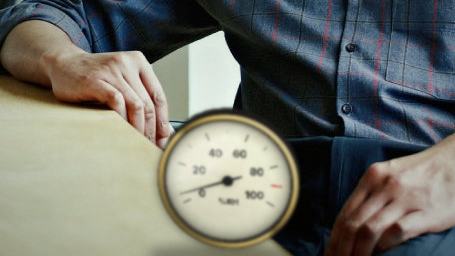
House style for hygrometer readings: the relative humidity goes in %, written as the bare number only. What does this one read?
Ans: 5
